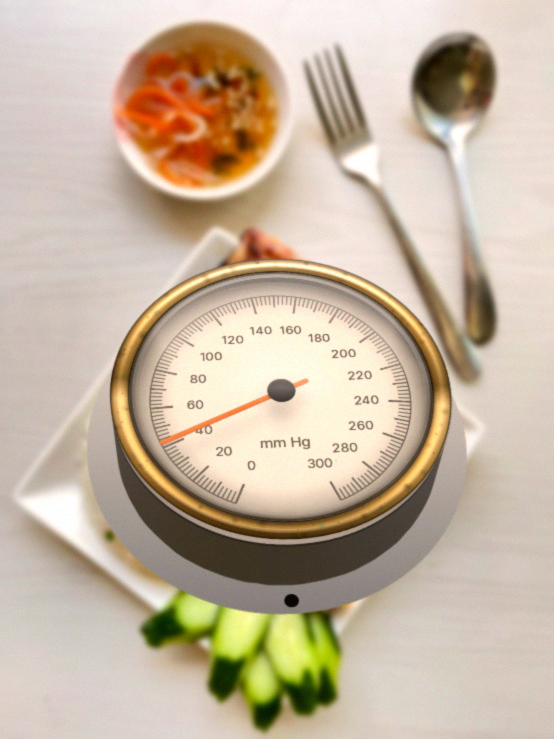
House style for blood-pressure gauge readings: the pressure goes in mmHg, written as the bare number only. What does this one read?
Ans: 40
